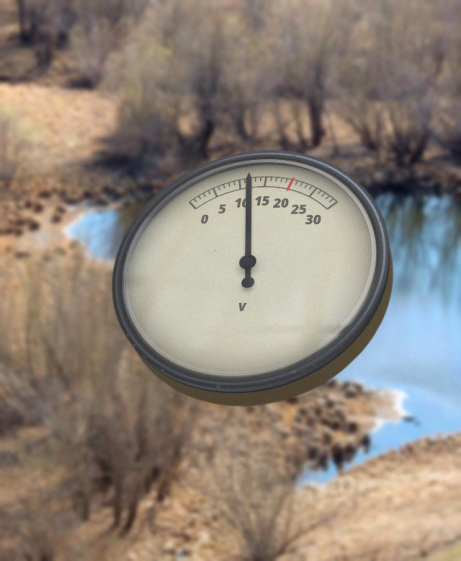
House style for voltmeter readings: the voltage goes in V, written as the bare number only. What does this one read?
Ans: 12
